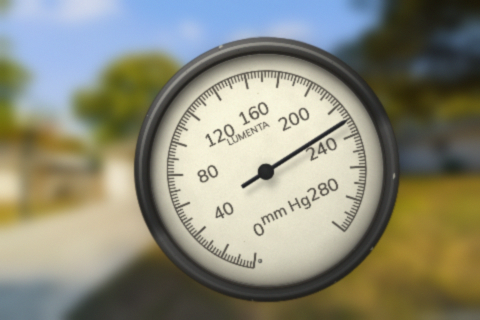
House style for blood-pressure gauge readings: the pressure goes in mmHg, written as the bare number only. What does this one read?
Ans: 230
